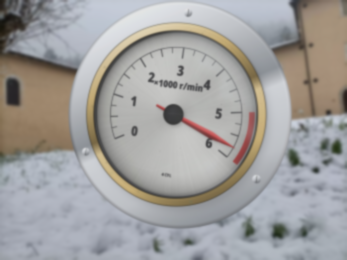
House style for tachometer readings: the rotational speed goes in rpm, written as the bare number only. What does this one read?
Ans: 5750
